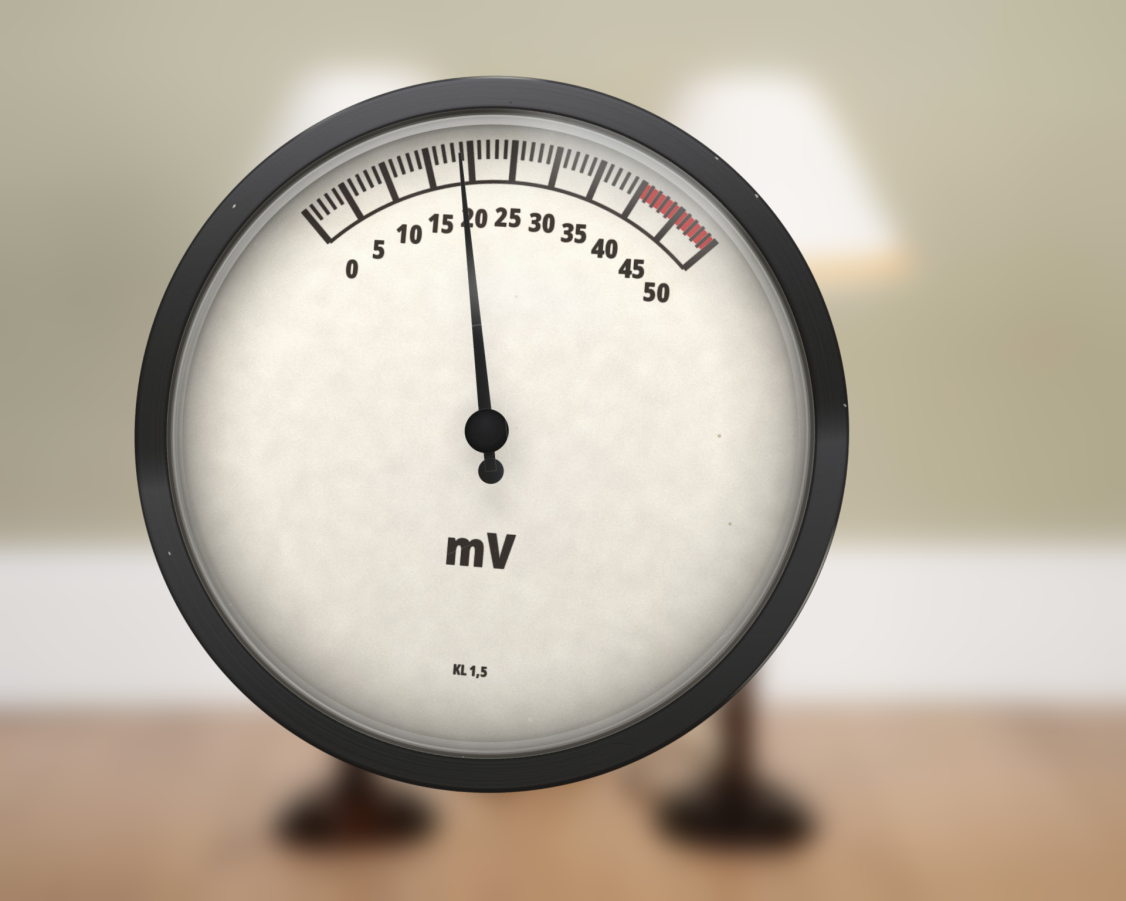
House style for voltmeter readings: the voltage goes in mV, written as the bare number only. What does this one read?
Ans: 19
